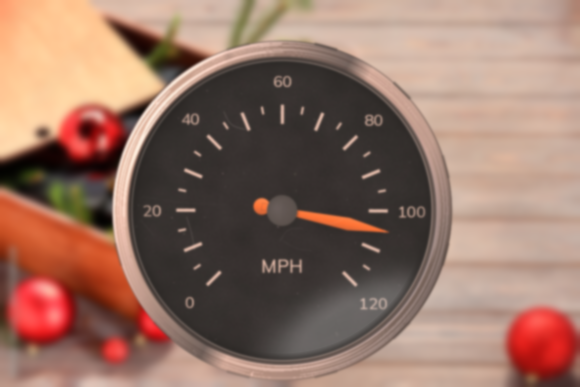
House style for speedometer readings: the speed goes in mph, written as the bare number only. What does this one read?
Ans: 105
